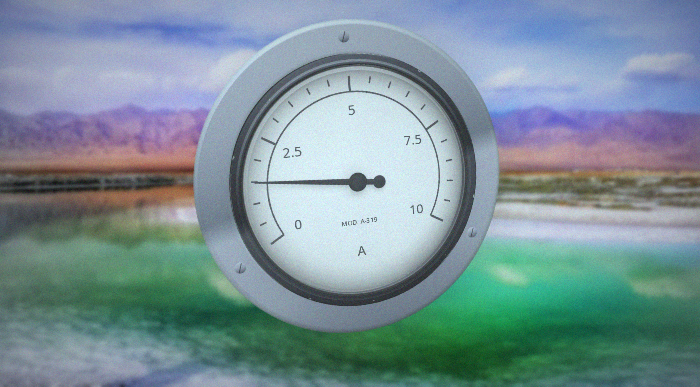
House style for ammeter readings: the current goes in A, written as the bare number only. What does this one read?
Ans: 1.5
